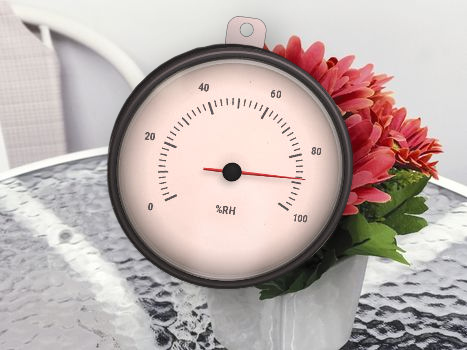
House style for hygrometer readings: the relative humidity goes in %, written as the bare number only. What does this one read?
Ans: 88
